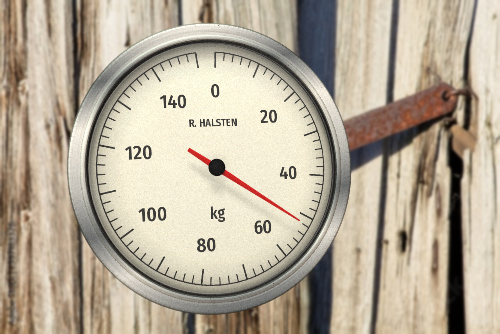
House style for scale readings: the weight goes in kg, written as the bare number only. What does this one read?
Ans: 52
